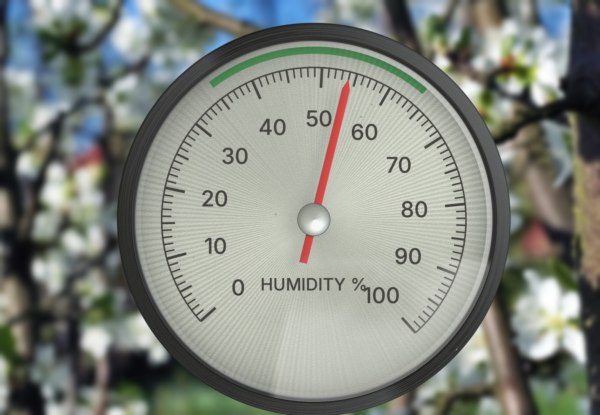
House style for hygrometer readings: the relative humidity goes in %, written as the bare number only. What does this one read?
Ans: 54
